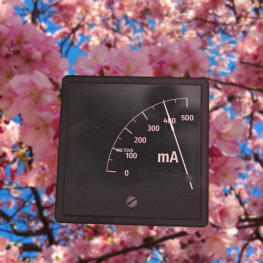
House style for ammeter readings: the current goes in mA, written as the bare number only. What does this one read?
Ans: 400
